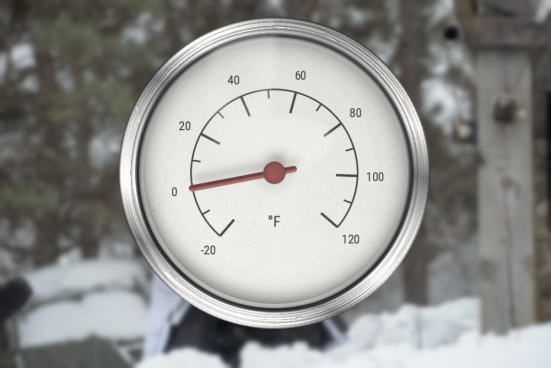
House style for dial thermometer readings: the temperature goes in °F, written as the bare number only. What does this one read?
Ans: 0
